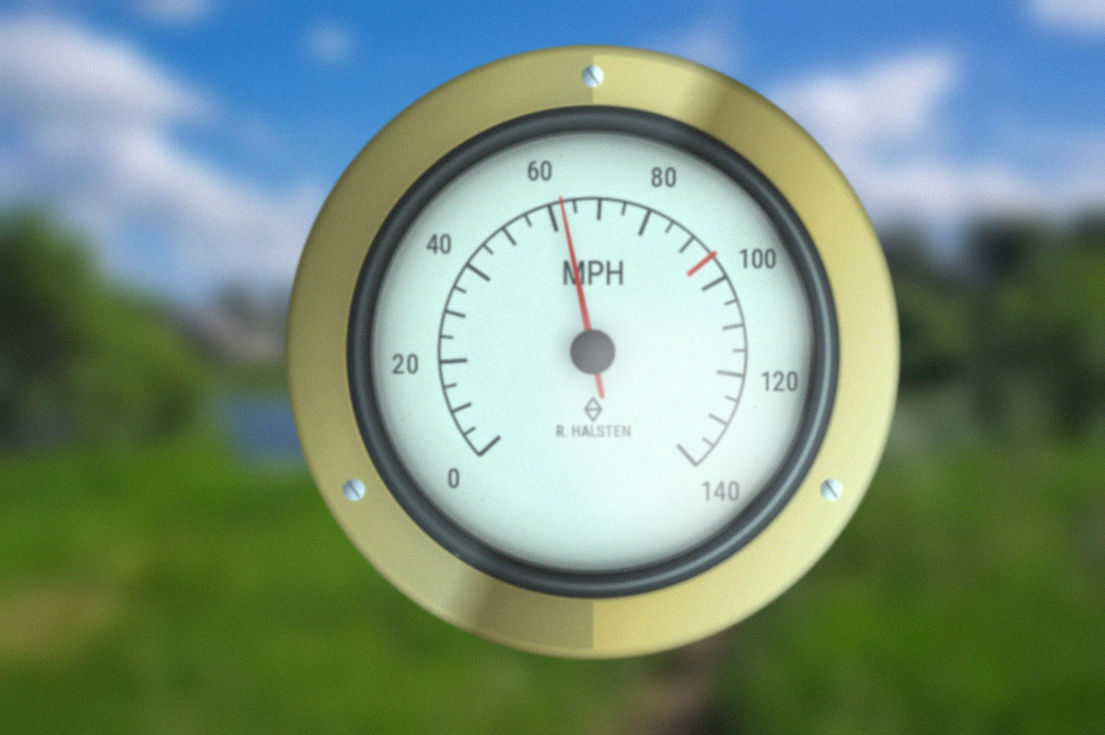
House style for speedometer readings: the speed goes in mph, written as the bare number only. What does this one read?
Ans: 62.5
